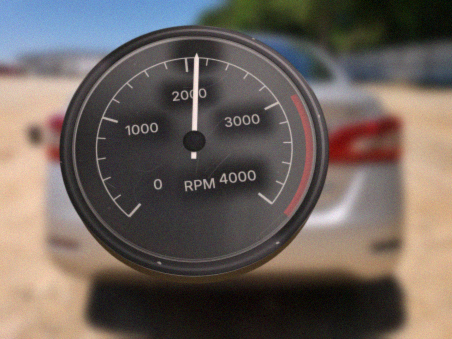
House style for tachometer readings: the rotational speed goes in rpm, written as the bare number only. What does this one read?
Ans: 2100
